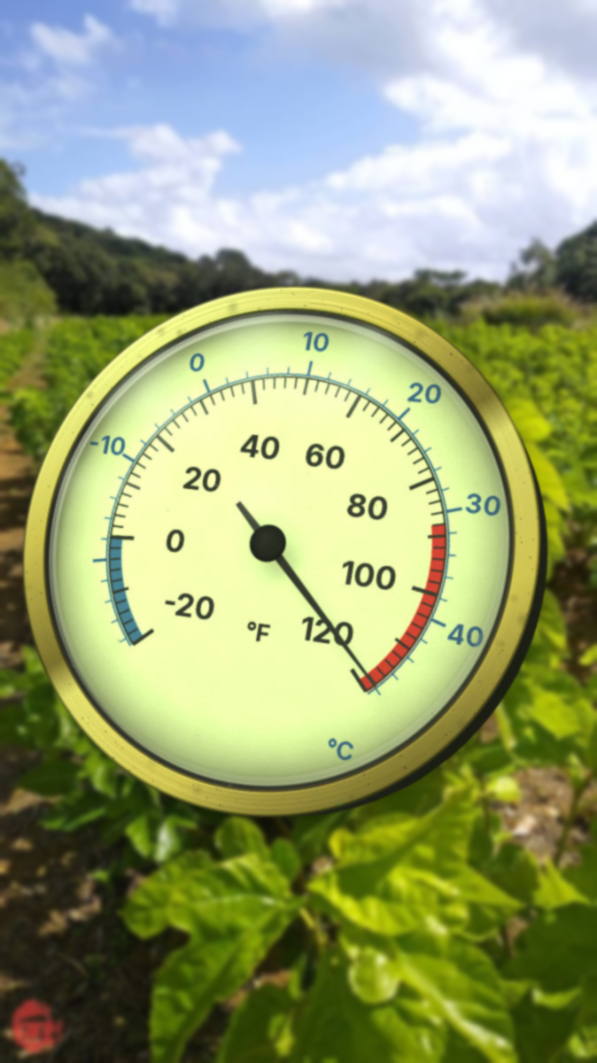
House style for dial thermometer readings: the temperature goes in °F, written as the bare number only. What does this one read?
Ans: 118
